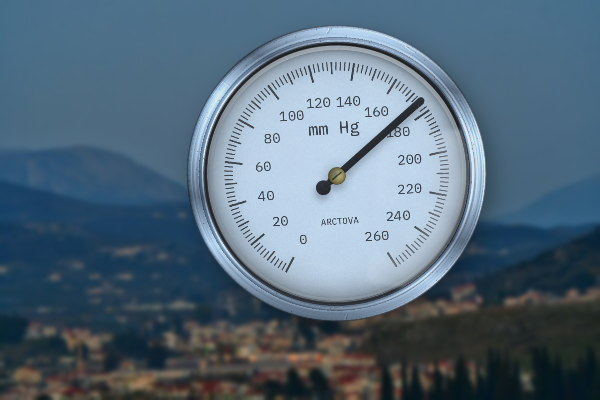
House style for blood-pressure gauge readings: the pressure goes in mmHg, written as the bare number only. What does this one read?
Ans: 174
